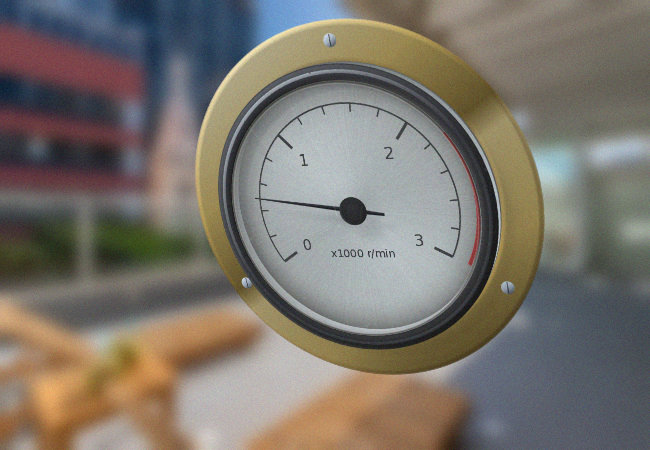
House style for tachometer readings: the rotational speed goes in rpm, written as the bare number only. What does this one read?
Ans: 500
